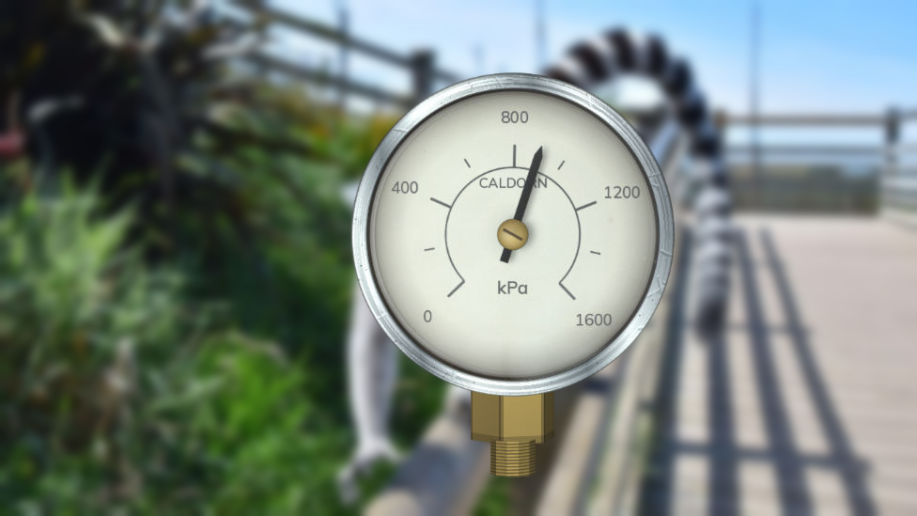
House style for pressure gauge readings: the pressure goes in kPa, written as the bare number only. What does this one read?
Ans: 900
